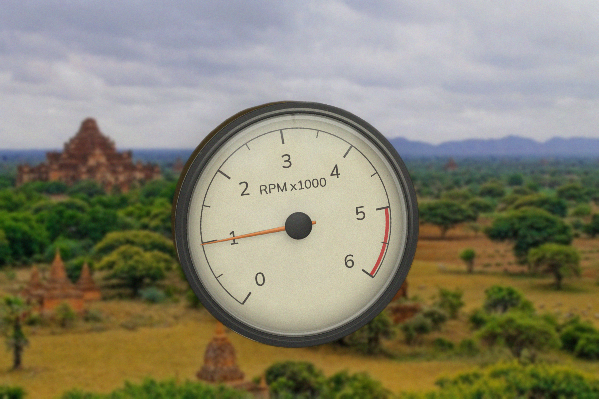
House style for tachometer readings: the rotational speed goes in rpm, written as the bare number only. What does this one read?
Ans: 1000
